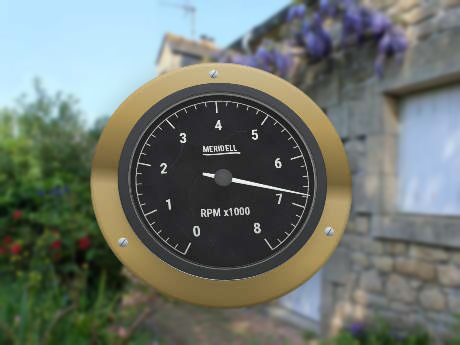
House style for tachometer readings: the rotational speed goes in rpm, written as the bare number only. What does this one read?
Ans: 6800
